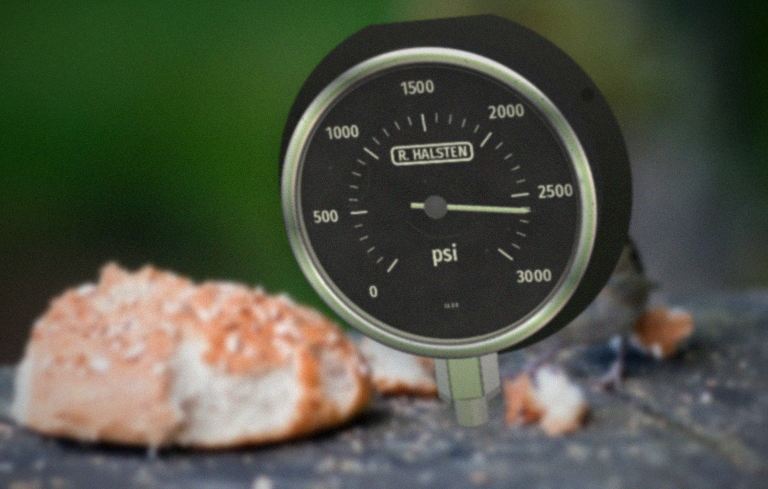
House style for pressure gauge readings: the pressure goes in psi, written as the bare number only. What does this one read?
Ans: 2600
